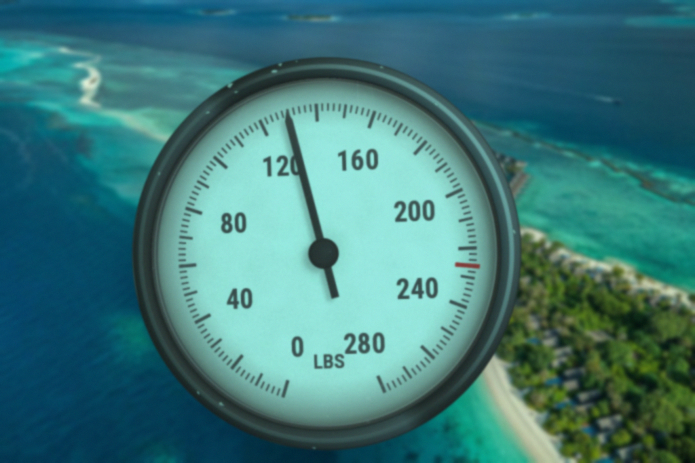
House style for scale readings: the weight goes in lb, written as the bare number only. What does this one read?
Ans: 130
